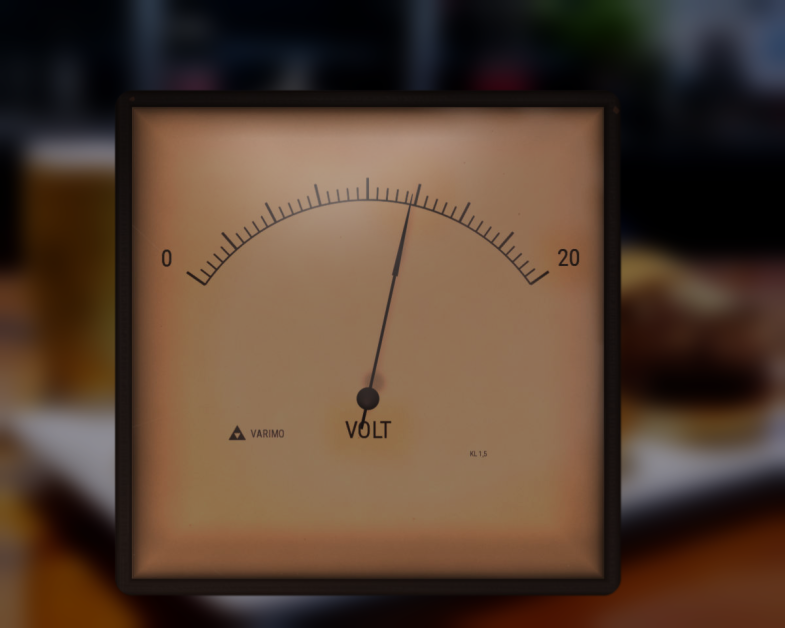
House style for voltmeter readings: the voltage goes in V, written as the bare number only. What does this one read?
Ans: 12.25
